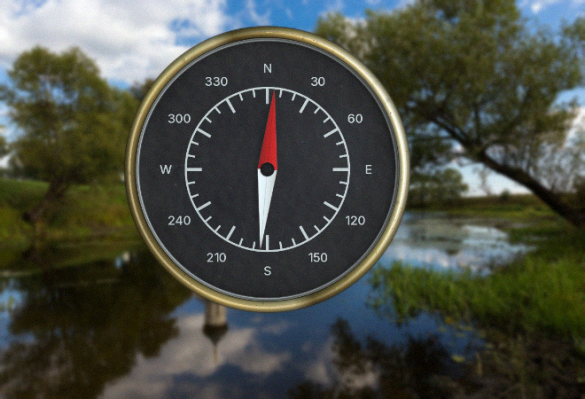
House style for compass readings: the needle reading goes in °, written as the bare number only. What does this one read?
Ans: 5
